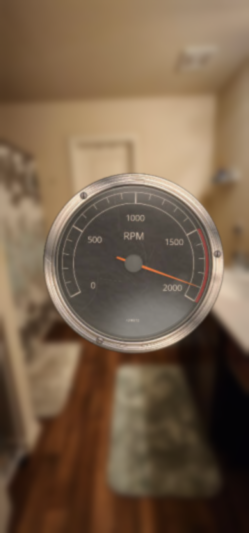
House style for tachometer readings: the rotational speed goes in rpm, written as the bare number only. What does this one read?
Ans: 1900
